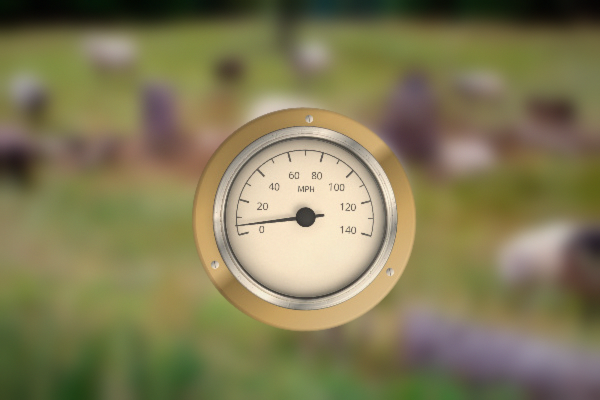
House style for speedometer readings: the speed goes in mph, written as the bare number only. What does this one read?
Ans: 5
